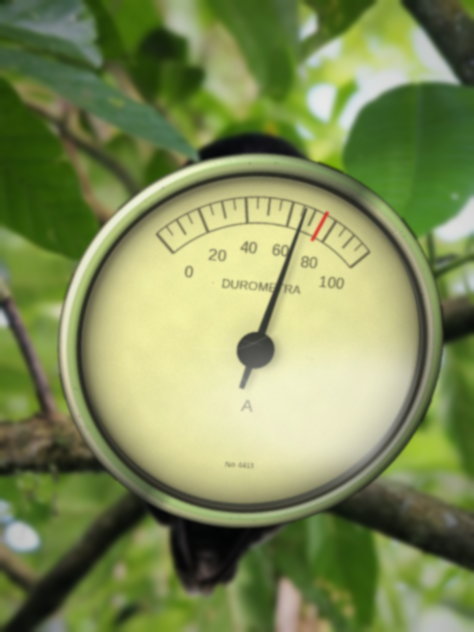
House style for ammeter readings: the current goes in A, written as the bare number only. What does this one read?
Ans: 65
